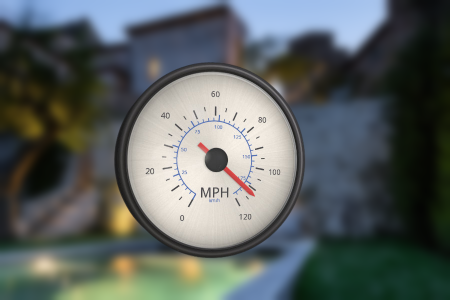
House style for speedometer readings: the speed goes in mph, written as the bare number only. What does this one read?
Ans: 112.5
